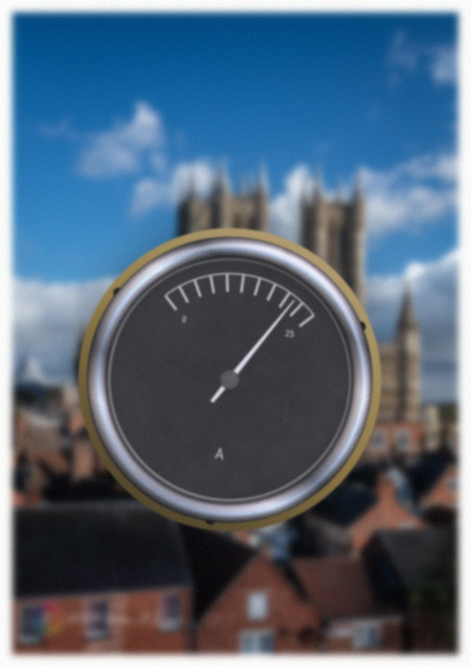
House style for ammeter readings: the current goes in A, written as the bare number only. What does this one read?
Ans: 21.25
